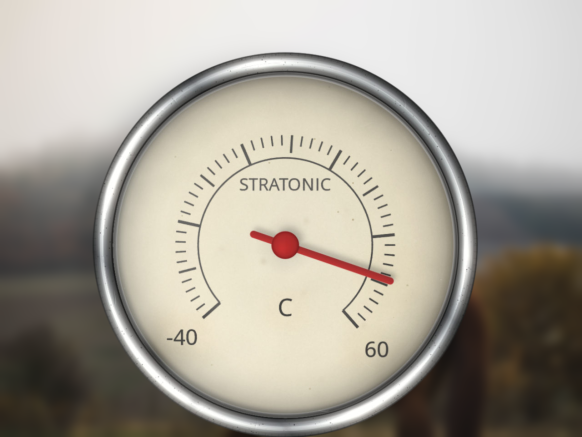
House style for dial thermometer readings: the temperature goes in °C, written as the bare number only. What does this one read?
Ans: 49
